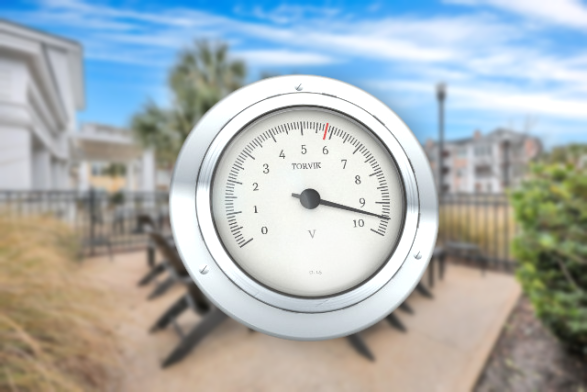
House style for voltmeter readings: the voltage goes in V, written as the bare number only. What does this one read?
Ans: 9.5
